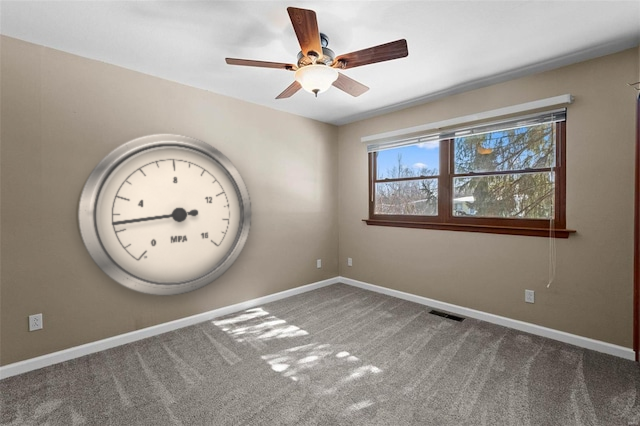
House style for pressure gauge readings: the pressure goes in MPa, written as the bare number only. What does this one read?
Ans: 2.5
